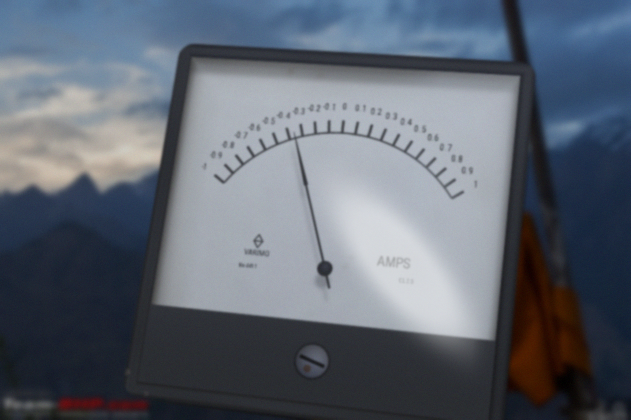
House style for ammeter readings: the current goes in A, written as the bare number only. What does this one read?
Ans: -0.35
